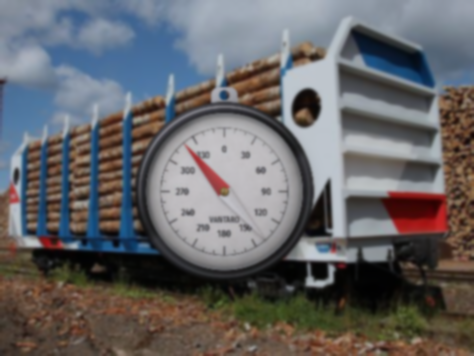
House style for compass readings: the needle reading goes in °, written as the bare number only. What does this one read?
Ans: 320
